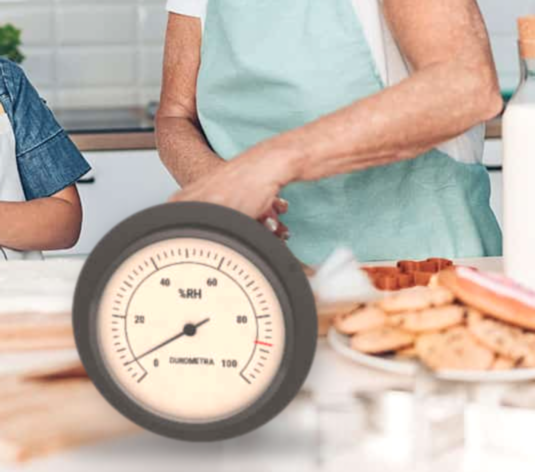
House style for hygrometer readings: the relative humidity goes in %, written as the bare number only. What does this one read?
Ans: 6
